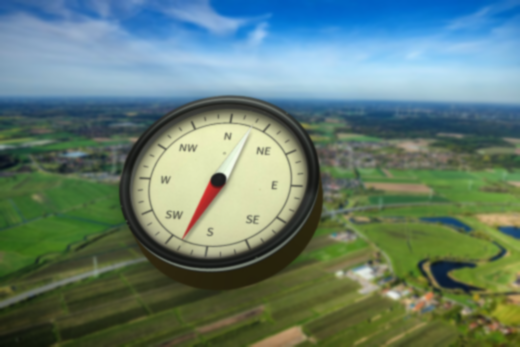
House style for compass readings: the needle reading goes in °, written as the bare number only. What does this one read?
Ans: 200
